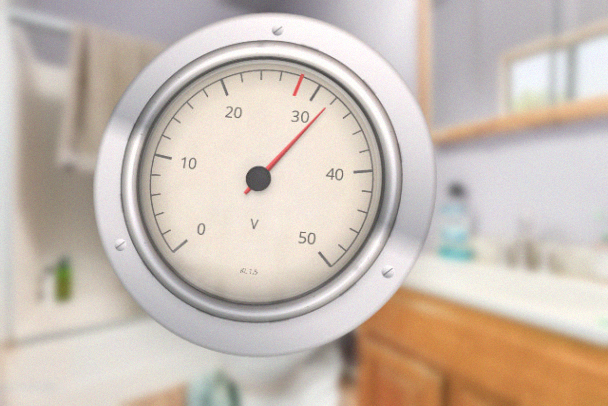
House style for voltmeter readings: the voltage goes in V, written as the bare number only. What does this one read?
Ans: 32
